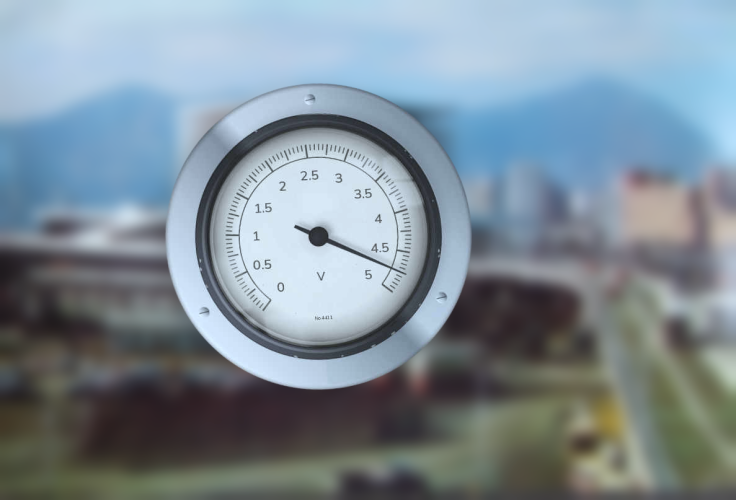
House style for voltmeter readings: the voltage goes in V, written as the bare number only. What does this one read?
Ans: 4.75
